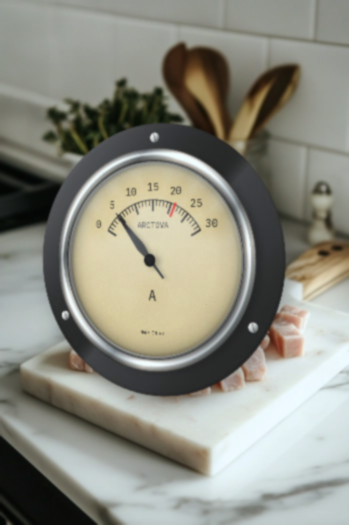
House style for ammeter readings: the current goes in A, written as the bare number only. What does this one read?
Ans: 5
